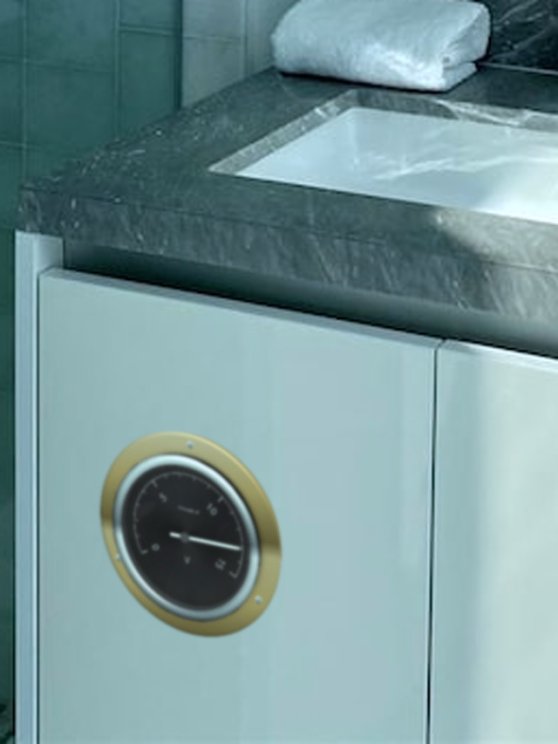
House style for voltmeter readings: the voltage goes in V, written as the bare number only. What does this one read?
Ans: 13
